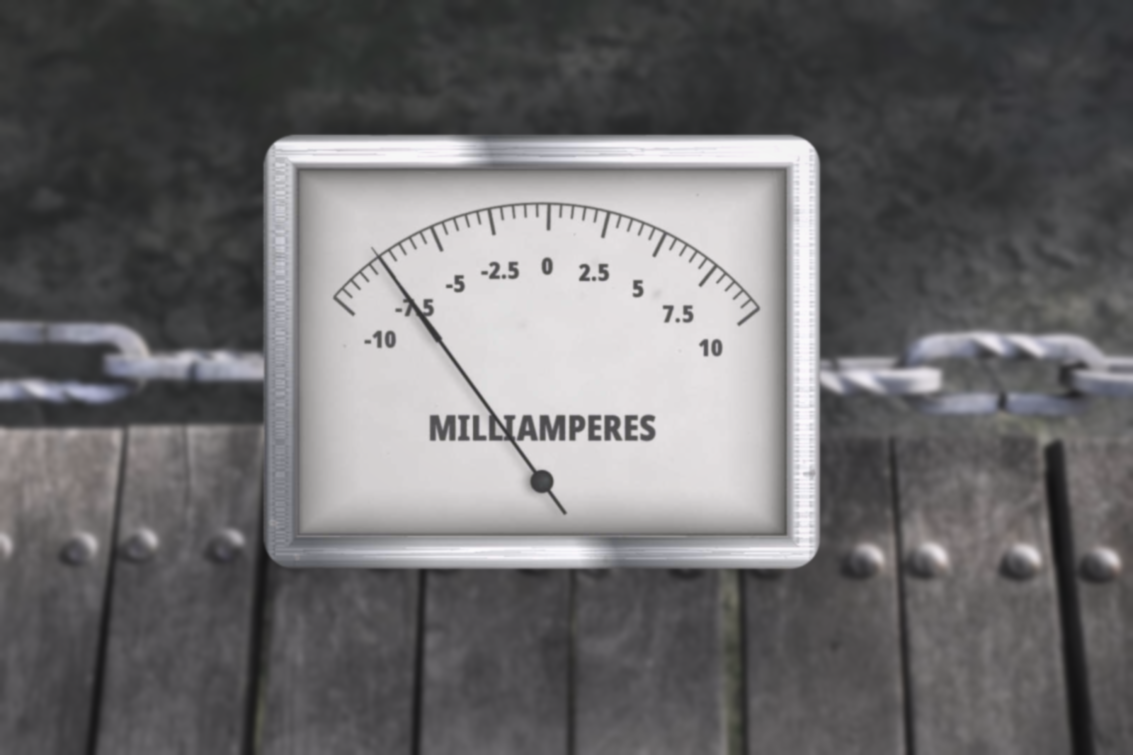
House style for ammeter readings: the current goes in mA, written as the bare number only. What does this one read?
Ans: -7.5
